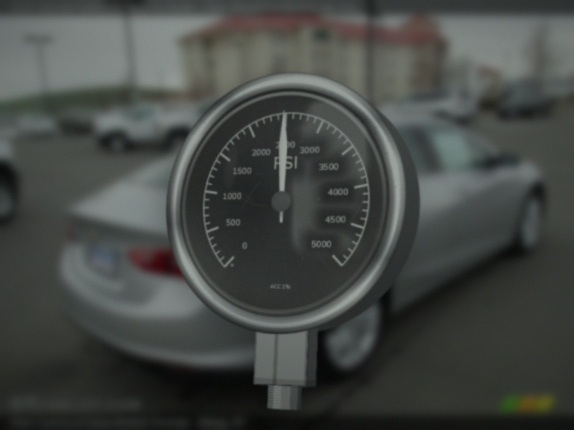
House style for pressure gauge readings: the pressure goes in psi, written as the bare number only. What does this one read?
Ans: 2500
